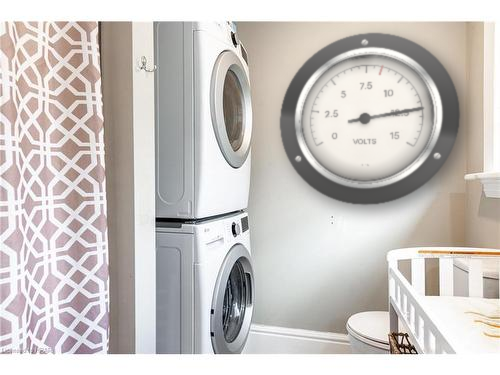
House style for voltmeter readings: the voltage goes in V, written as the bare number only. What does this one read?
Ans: 12.5
